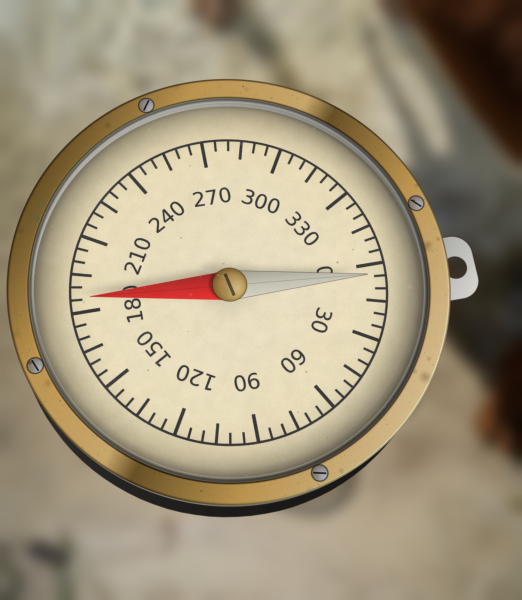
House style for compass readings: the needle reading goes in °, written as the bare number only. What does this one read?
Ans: 185
